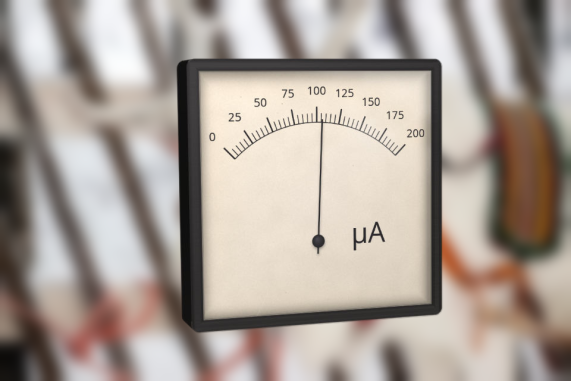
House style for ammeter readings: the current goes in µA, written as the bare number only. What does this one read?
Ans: 105
